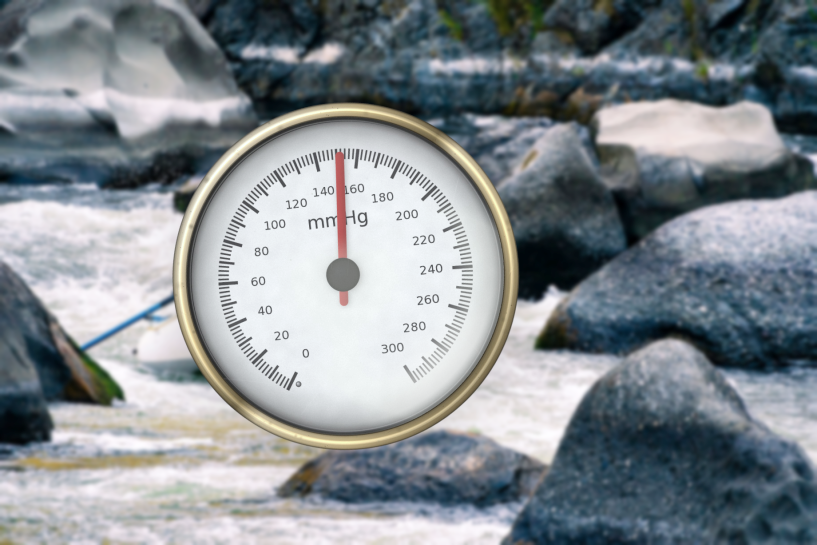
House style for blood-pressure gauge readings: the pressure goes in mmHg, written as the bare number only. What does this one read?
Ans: 152
